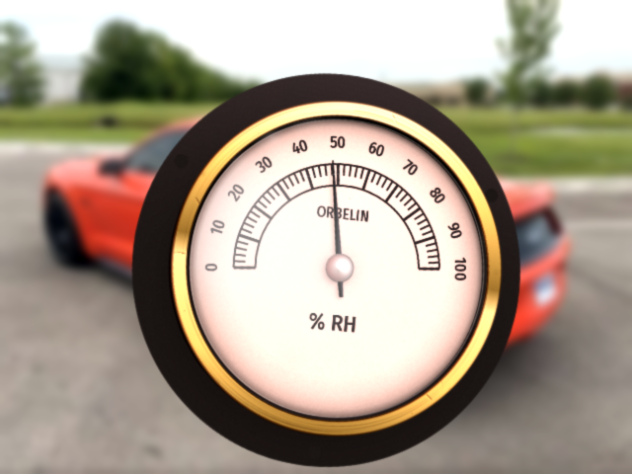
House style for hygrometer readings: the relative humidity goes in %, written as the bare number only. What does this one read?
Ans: 48
